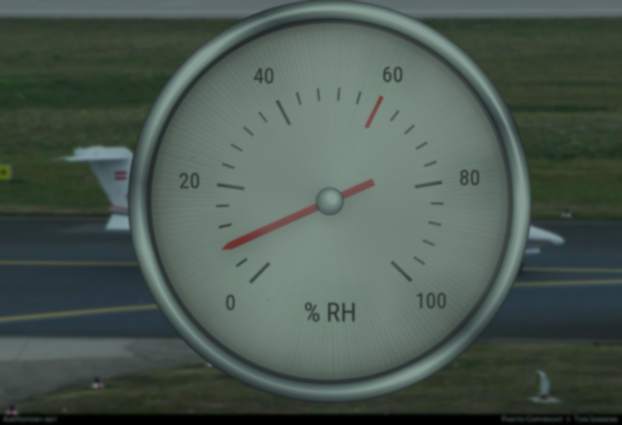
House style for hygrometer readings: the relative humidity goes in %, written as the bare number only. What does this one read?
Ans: 8
